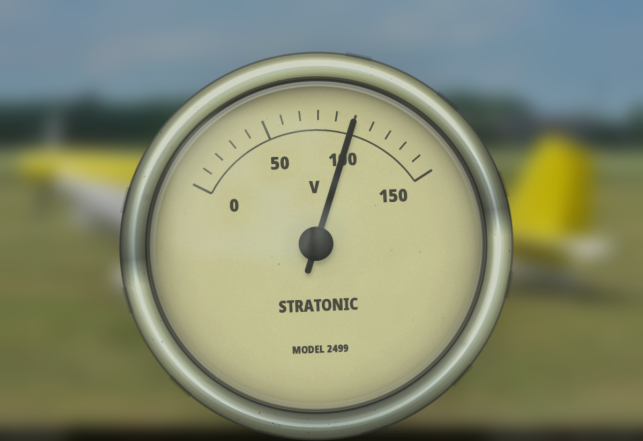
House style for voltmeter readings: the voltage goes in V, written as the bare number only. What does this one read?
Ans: 100
